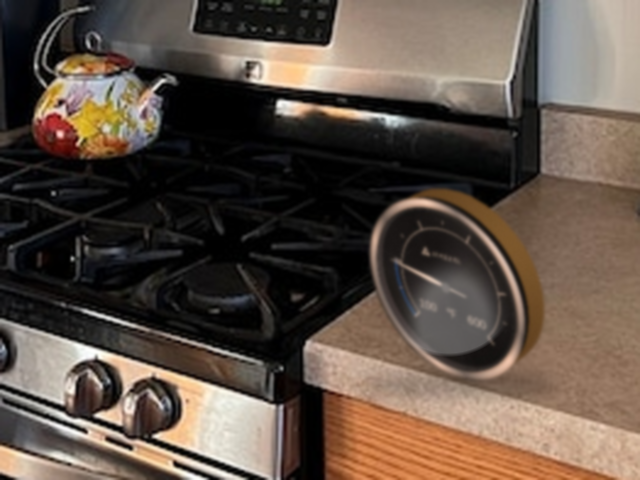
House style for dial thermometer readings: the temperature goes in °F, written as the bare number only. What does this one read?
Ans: 200
